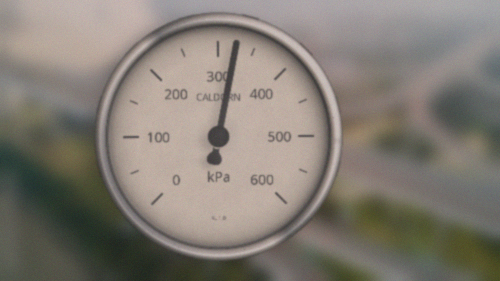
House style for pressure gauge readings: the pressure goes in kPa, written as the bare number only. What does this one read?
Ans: 325
